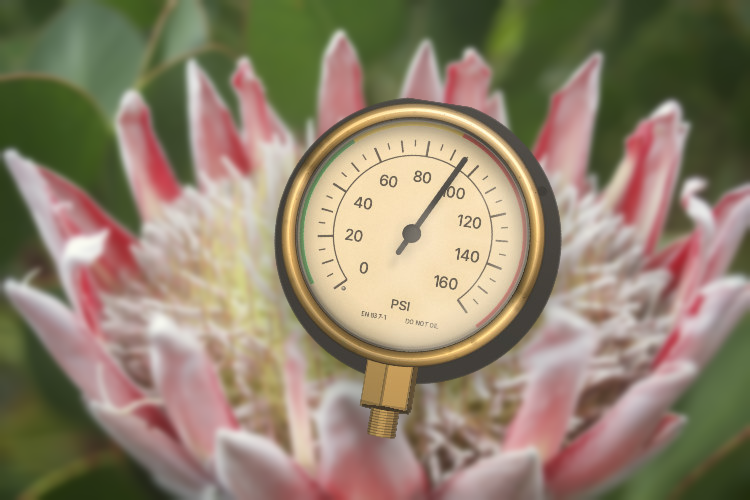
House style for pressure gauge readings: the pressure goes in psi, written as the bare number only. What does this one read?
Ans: 95
